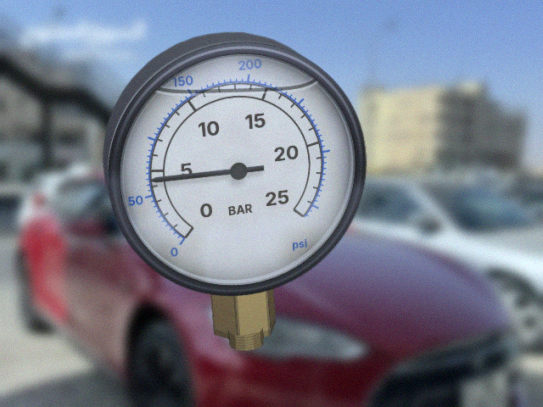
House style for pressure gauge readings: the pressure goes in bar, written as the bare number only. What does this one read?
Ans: 4.5
